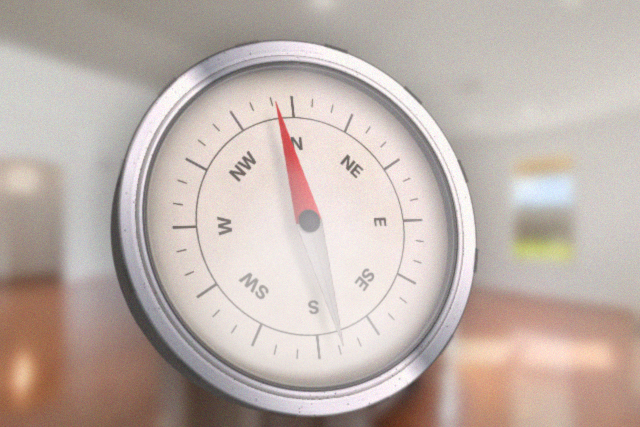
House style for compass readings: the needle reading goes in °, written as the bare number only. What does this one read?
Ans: 350
